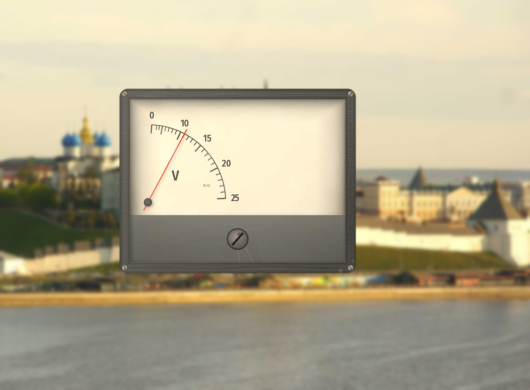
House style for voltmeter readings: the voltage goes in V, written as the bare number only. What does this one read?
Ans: 11
